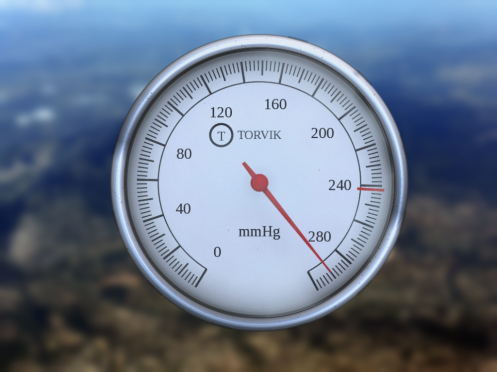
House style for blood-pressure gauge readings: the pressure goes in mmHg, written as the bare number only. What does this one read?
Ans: 290
